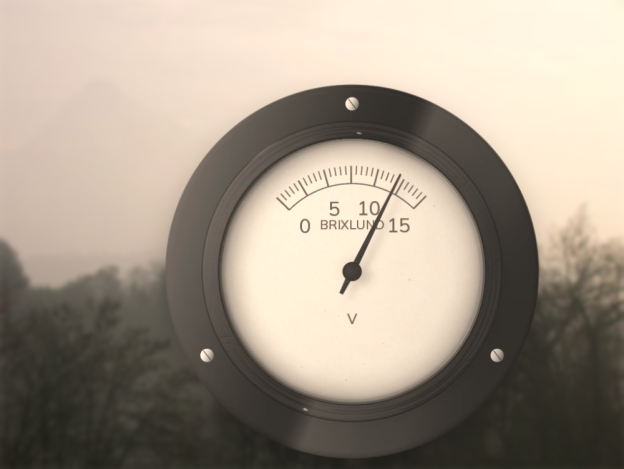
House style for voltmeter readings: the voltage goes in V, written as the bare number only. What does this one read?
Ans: 12
